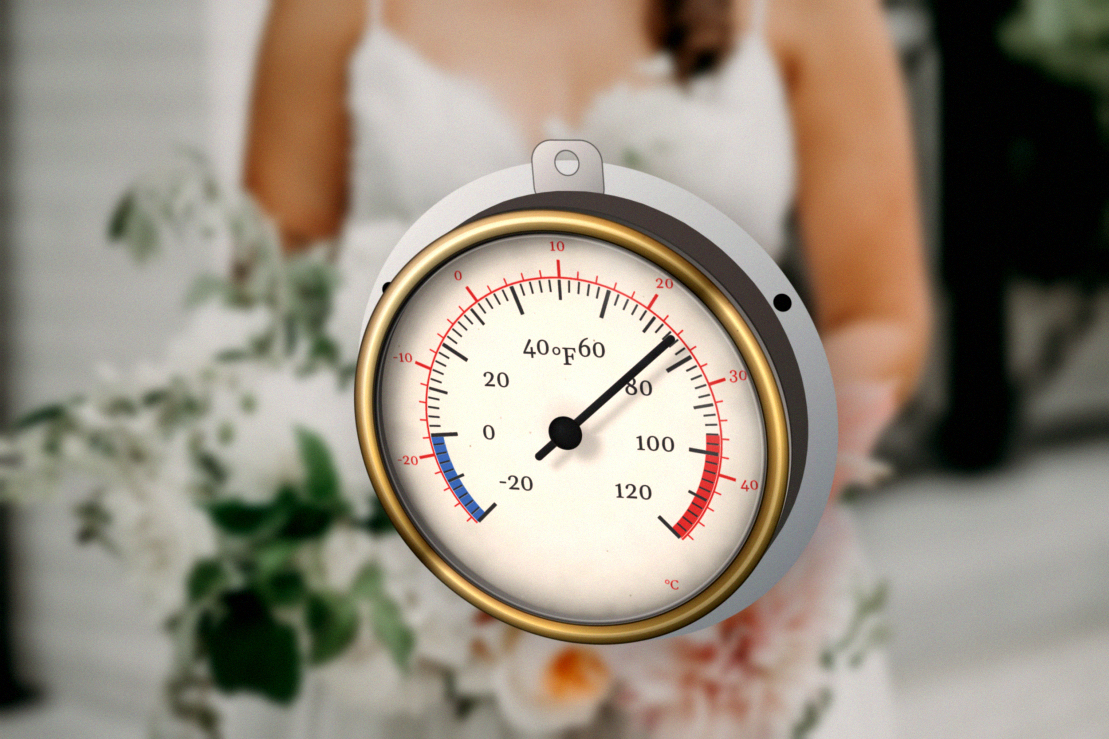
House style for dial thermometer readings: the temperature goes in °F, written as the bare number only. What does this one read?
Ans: 75
